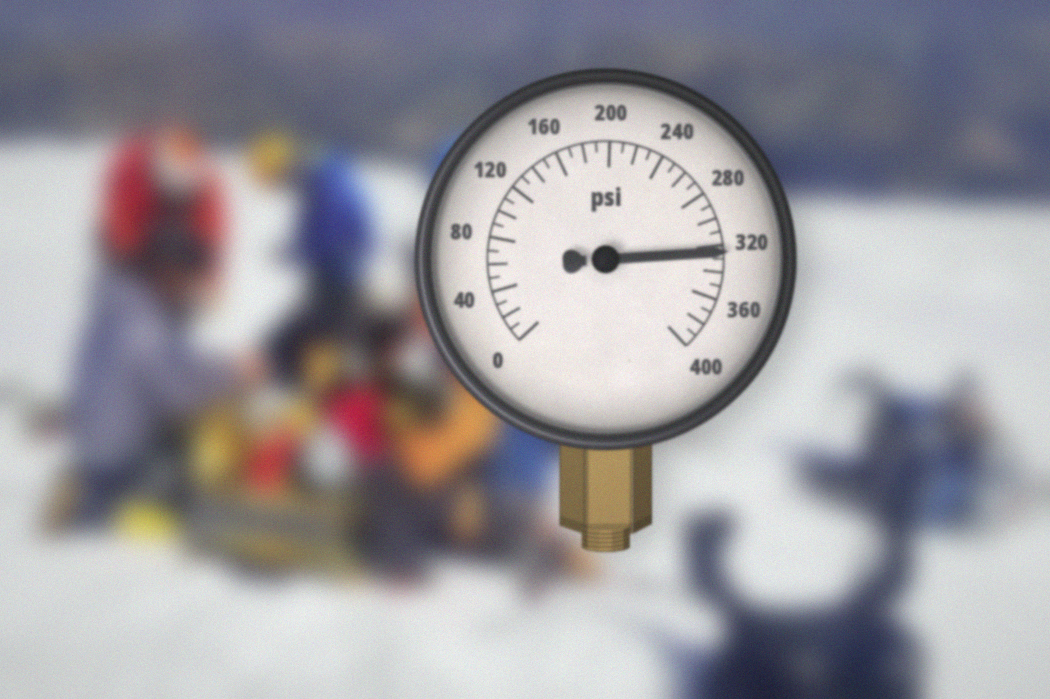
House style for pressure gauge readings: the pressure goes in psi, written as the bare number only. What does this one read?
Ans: 325
